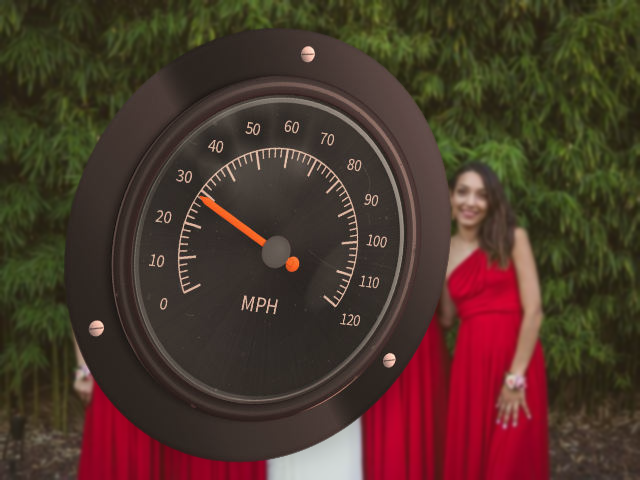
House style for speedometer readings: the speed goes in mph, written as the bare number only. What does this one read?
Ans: 28
